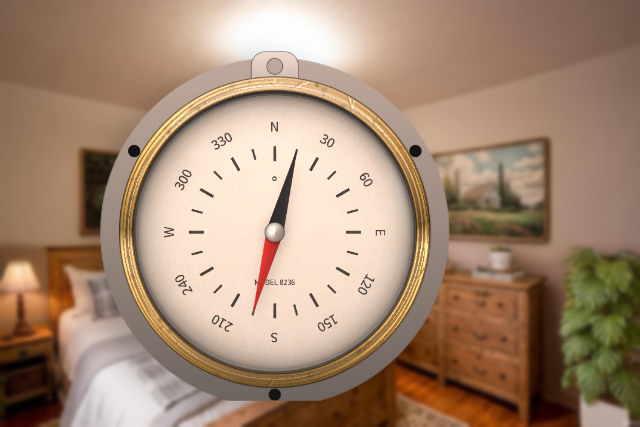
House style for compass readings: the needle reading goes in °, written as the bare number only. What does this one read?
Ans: 195
